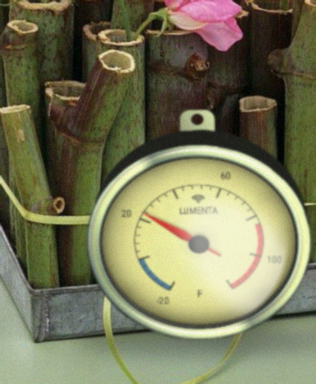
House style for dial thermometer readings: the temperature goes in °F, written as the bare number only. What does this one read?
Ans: 24
